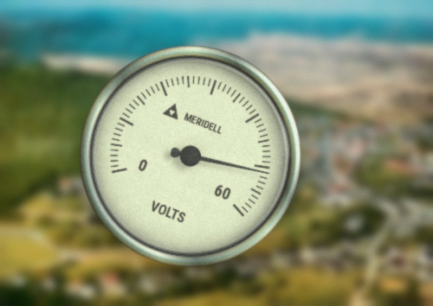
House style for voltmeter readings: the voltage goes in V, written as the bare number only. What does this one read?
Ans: 51
